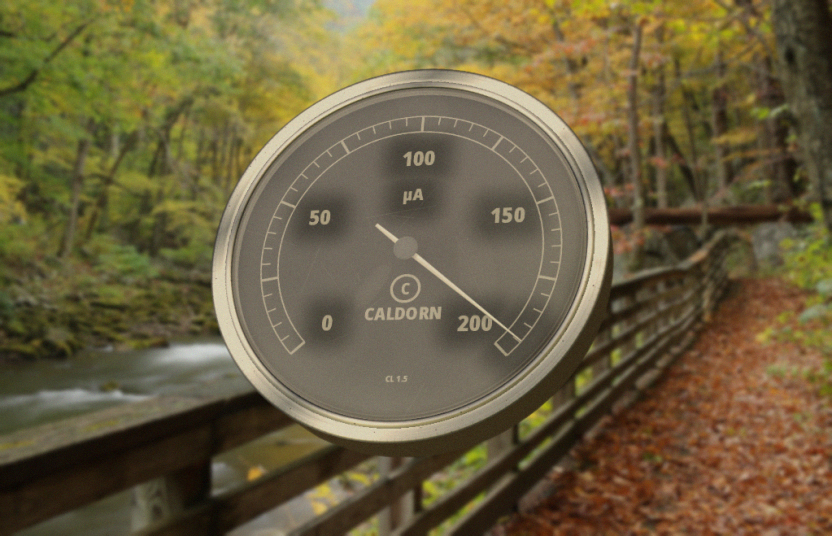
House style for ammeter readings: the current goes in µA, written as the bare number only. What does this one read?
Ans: 195
